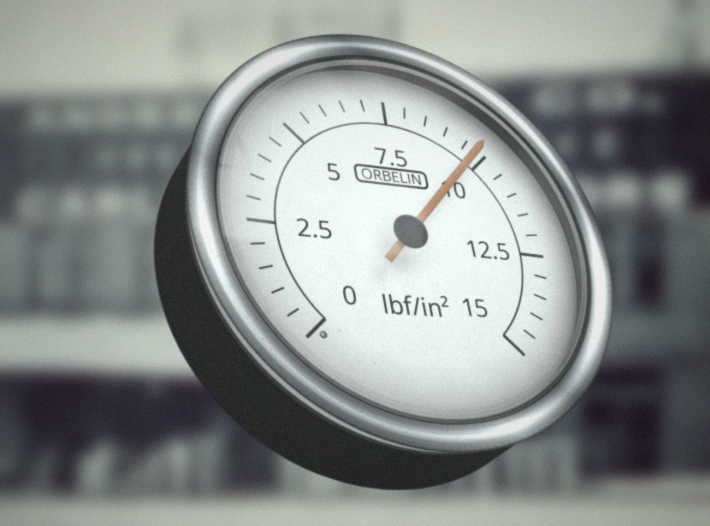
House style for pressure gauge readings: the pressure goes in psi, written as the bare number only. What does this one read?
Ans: 9.75
